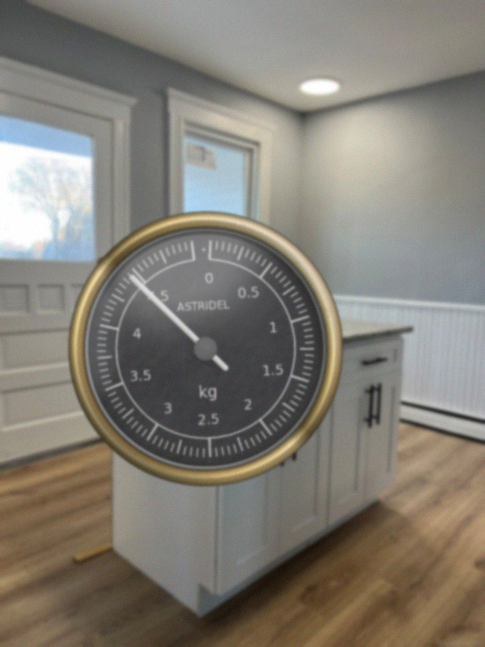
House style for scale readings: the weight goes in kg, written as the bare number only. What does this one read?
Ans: 4.45
